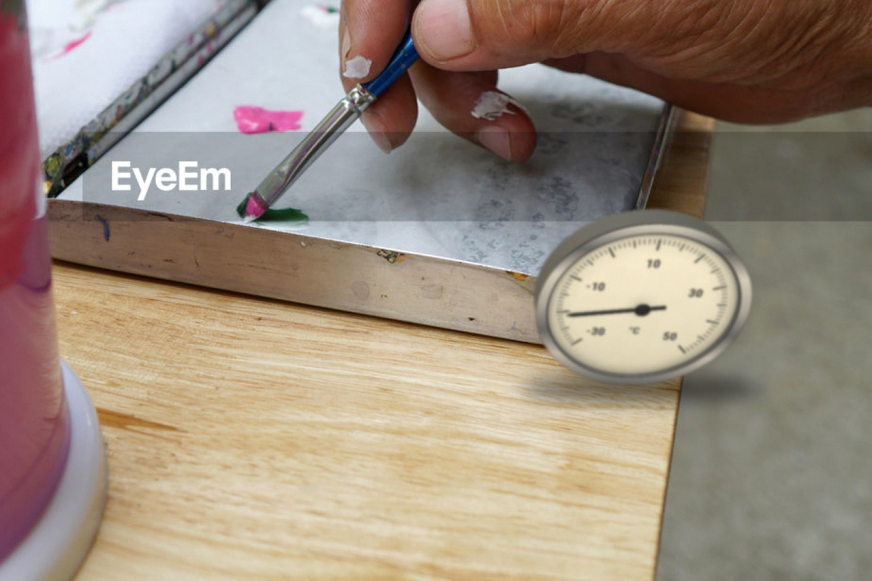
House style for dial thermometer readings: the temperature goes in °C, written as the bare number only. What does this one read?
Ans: -20
